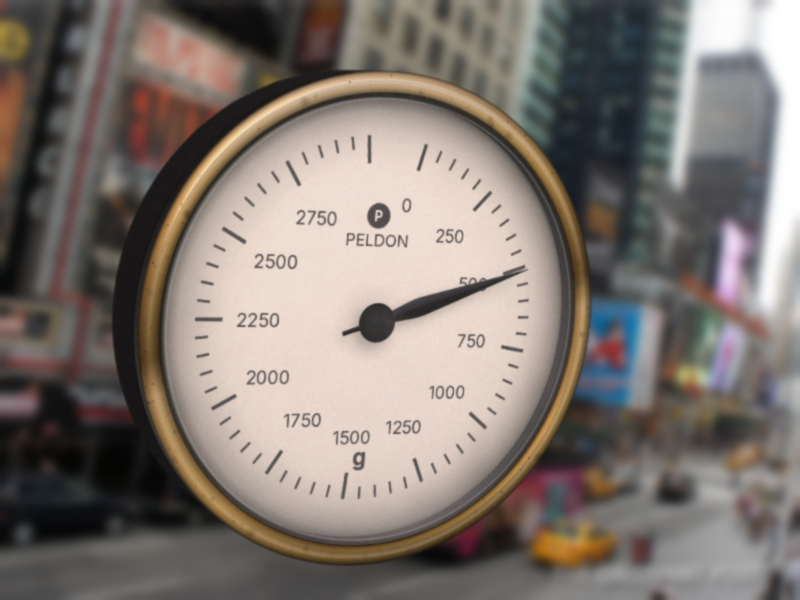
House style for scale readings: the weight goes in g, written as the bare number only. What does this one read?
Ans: 500
